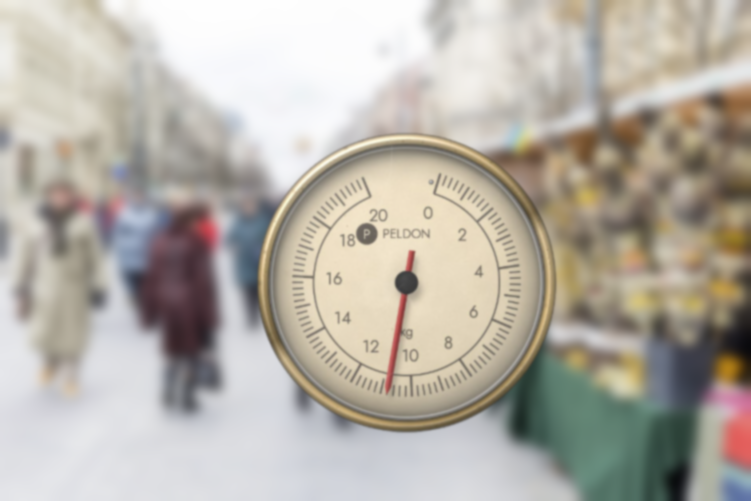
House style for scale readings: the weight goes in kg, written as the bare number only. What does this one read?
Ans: 10.8
